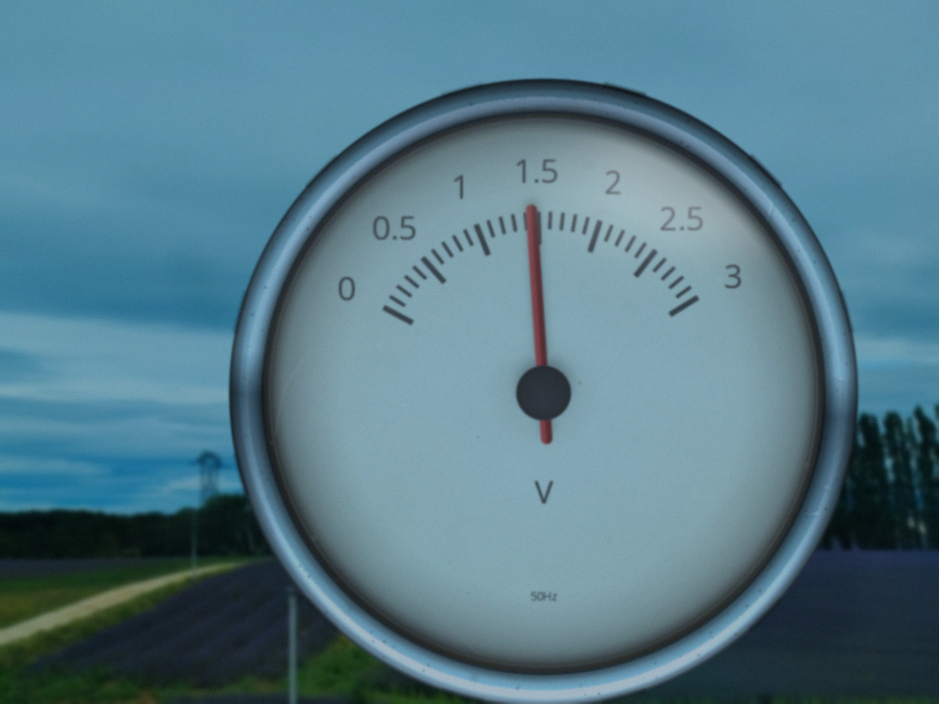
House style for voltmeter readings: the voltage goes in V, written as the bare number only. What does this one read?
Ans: 1.45
